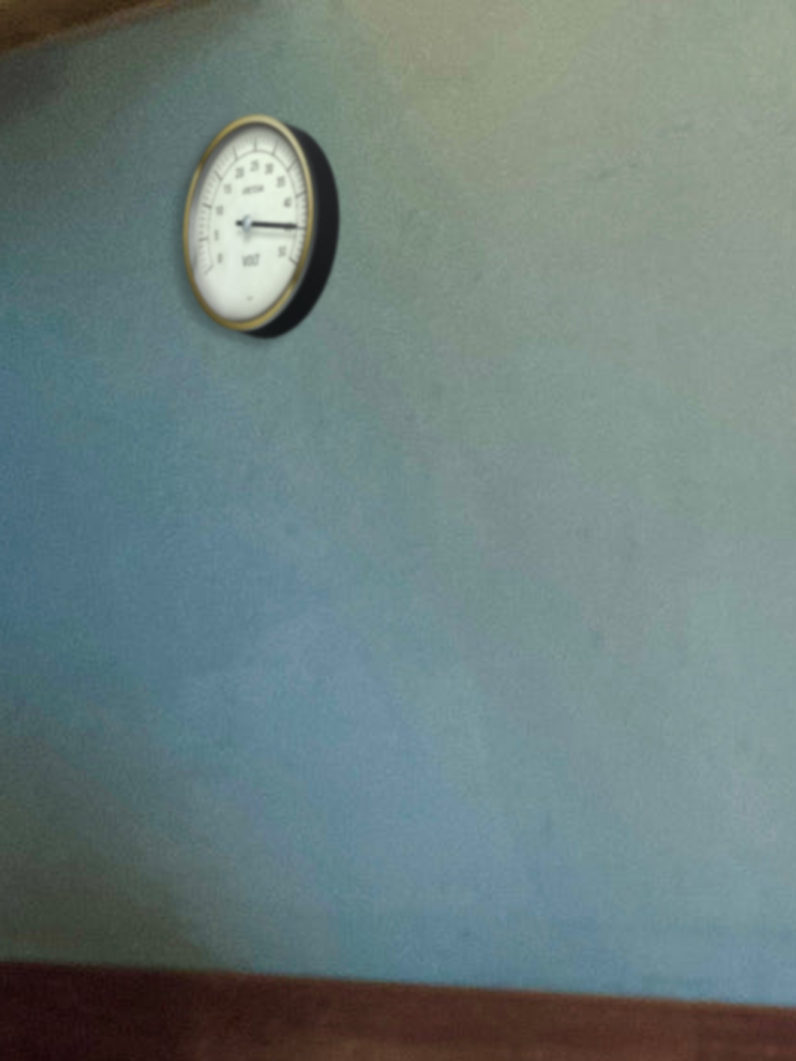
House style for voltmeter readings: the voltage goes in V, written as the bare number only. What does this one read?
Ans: 45
